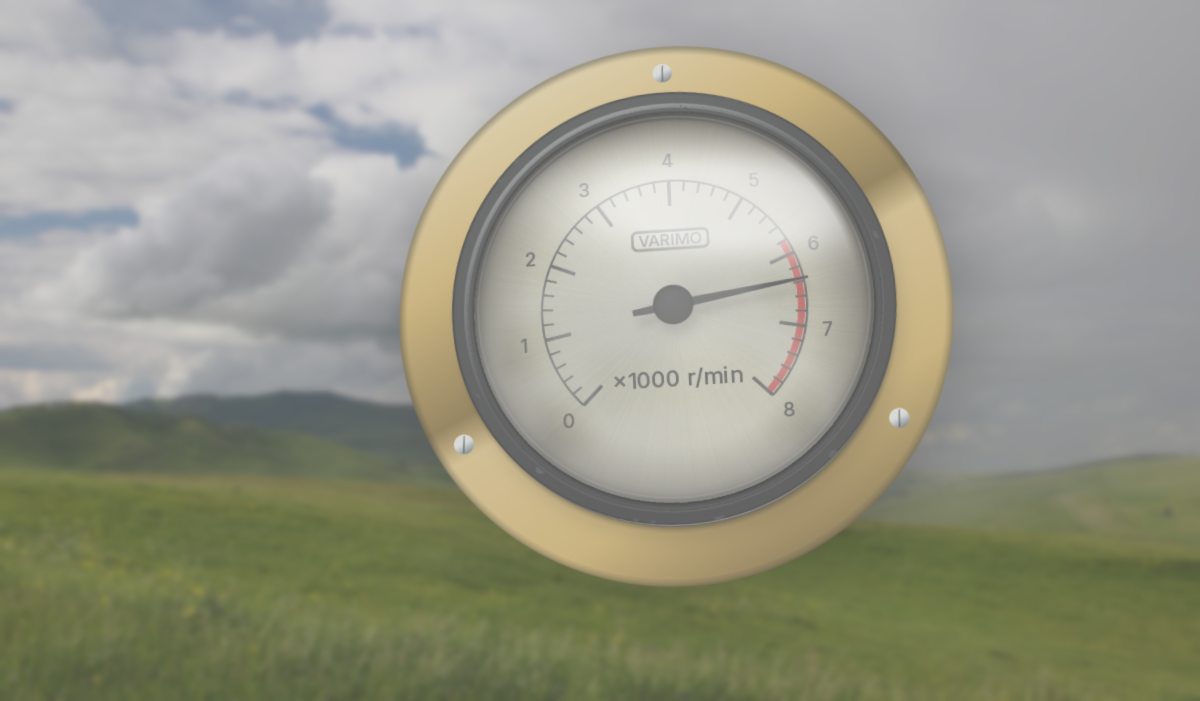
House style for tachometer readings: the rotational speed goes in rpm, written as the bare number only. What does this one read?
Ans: 6400
